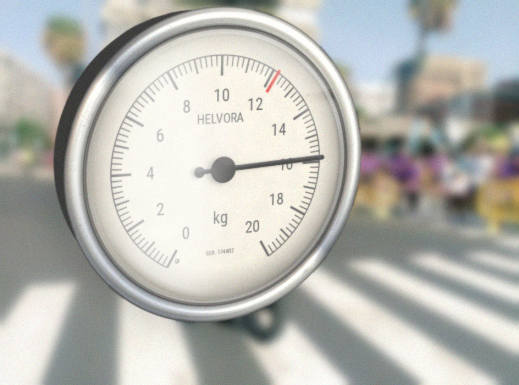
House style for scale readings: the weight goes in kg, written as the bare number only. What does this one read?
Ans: 15.8
